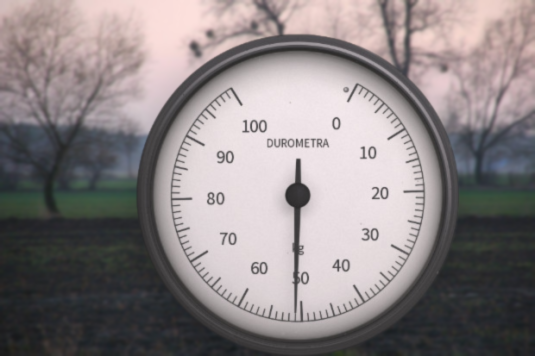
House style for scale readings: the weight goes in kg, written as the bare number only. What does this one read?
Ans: 51
